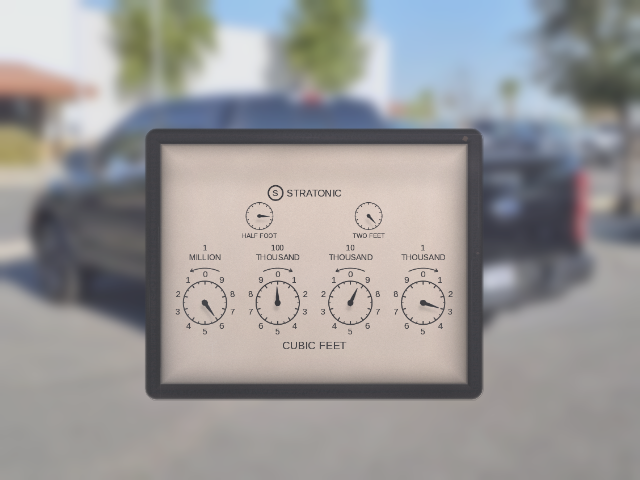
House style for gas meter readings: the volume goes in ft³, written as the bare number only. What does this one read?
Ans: 599300
